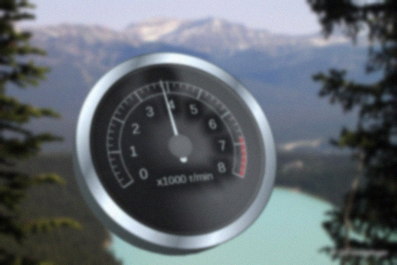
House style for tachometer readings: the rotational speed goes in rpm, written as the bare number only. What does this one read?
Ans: 3800
